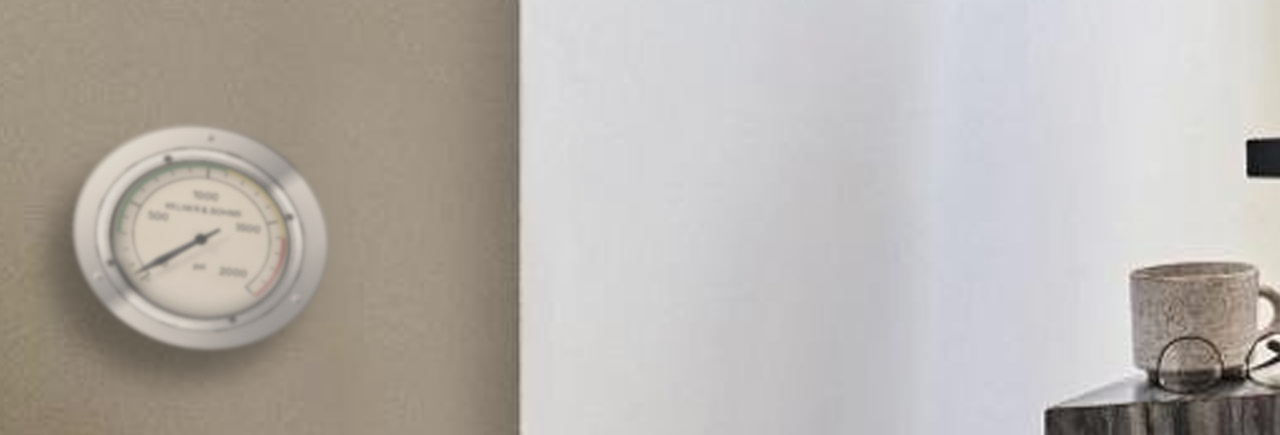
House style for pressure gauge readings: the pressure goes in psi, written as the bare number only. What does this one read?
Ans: 50
